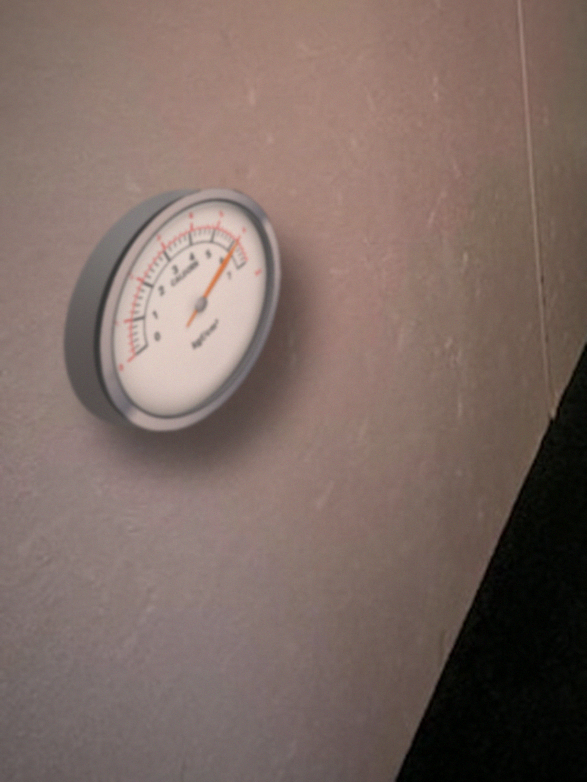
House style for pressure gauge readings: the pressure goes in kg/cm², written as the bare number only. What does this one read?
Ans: 6
